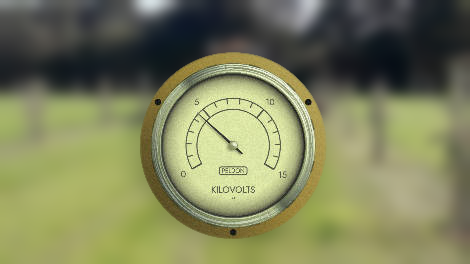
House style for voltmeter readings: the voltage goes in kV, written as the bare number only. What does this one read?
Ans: 4.5
